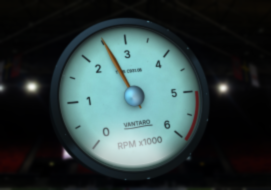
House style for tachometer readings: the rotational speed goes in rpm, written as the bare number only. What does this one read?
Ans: 2500
